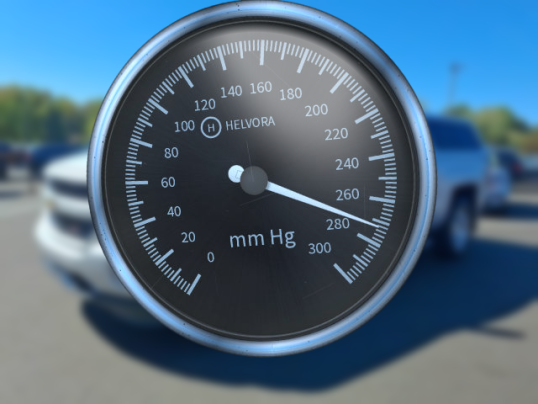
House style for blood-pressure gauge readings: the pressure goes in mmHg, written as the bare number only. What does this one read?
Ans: 272
